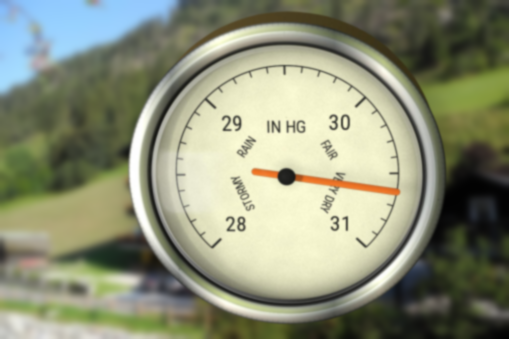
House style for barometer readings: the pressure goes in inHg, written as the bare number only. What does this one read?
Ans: 30.6
